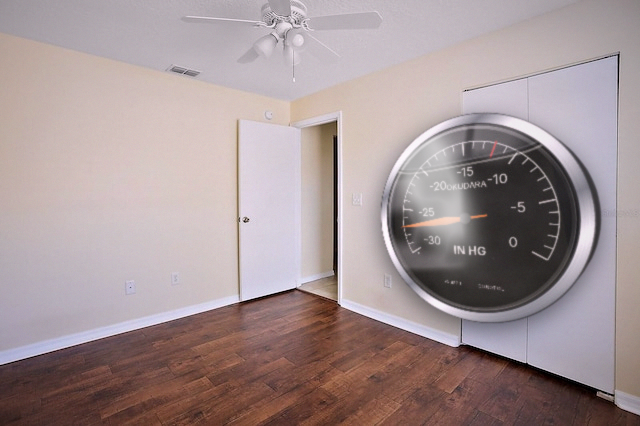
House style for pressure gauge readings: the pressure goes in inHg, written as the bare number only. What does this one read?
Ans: -27
